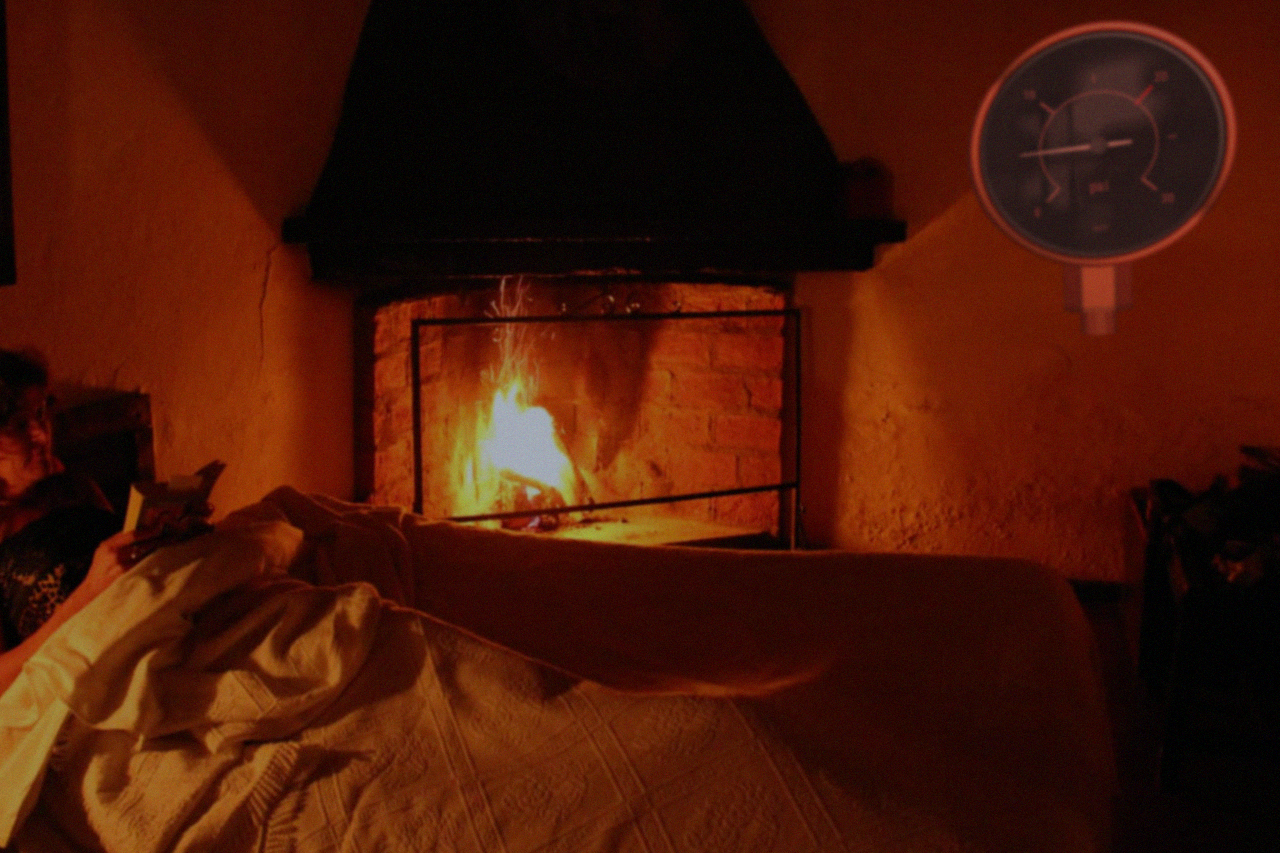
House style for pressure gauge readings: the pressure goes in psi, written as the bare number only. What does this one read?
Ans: 5
